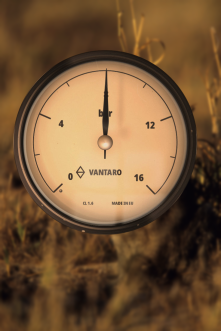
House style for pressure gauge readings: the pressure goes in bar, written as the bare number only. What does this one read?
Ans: 8
